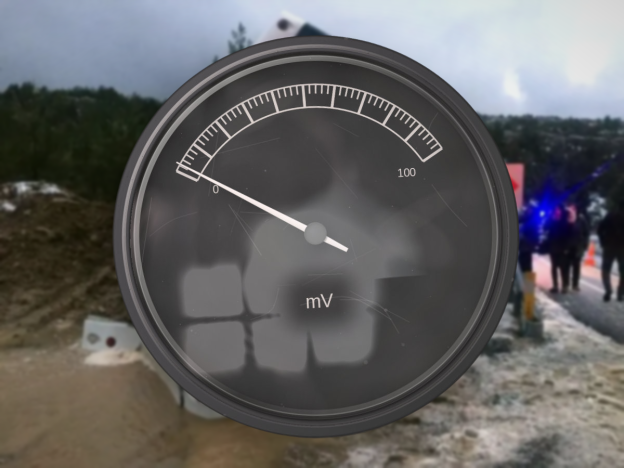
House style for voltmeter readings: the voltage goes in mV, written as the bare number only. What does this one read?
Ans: 2
